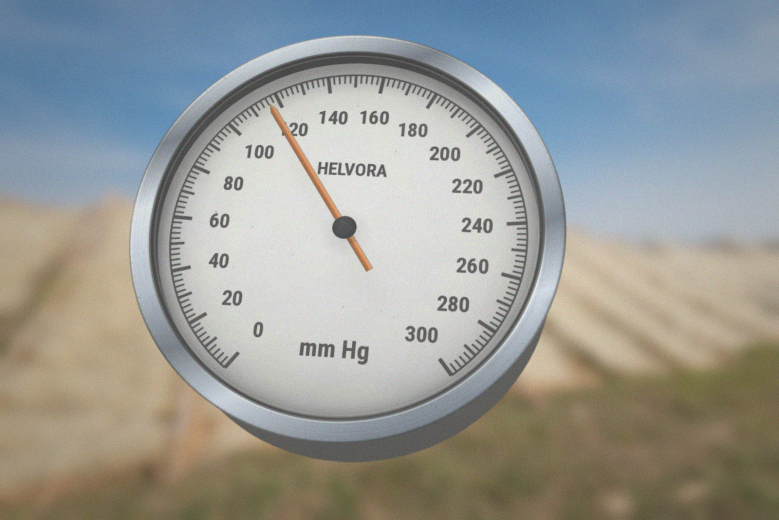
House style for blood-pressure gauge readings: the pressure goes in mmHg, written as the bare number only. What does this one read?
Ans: 116
